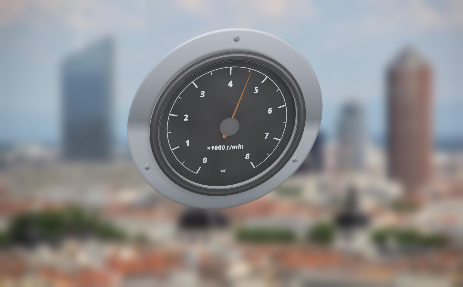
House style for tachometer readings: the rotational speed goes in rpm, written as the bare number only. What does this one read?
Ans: 4500
